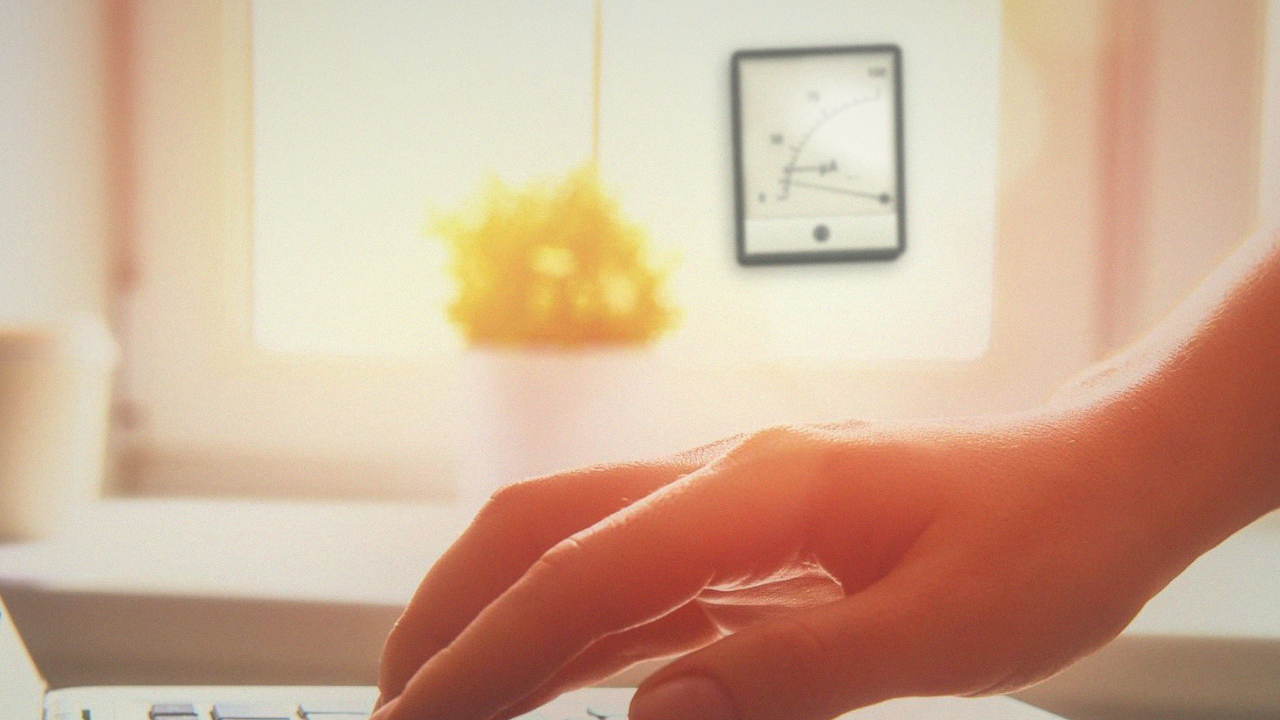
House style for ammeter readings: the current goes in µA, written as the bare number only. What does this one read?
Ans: 25
